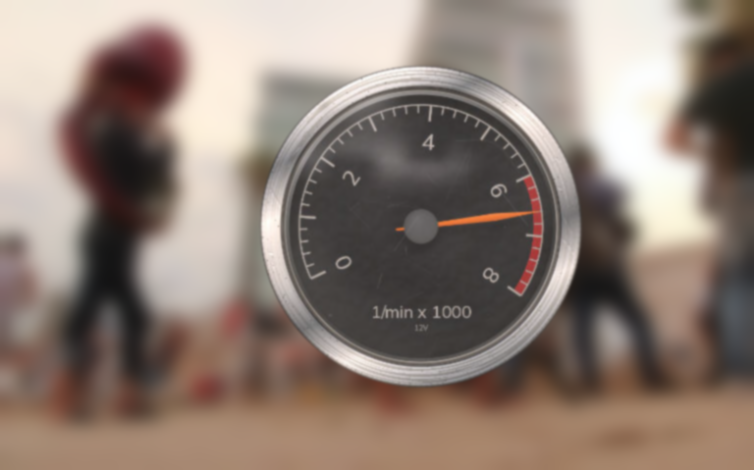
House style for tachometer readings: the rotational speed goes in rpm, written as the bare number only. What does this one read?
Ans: 6600
